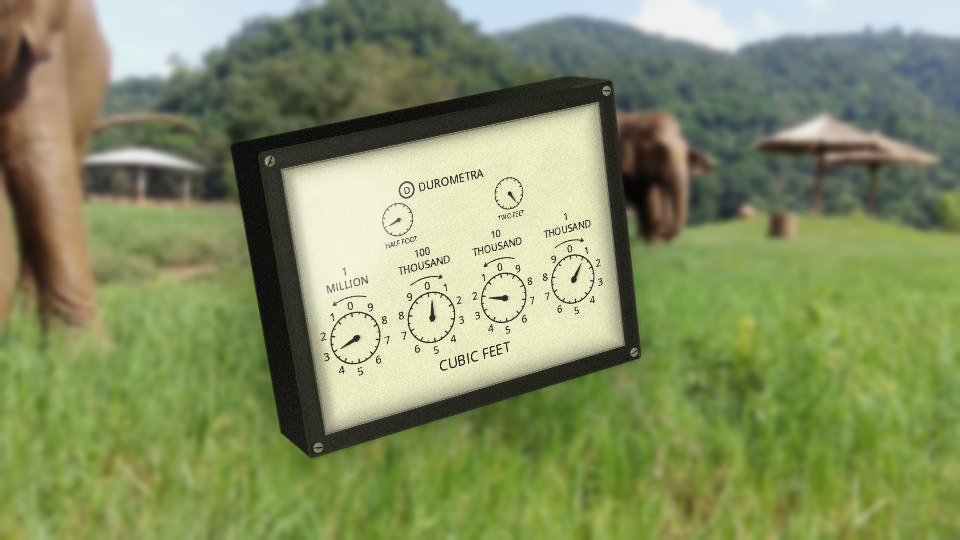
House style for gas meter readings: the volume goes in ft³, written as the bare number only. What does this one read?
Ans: 302100
